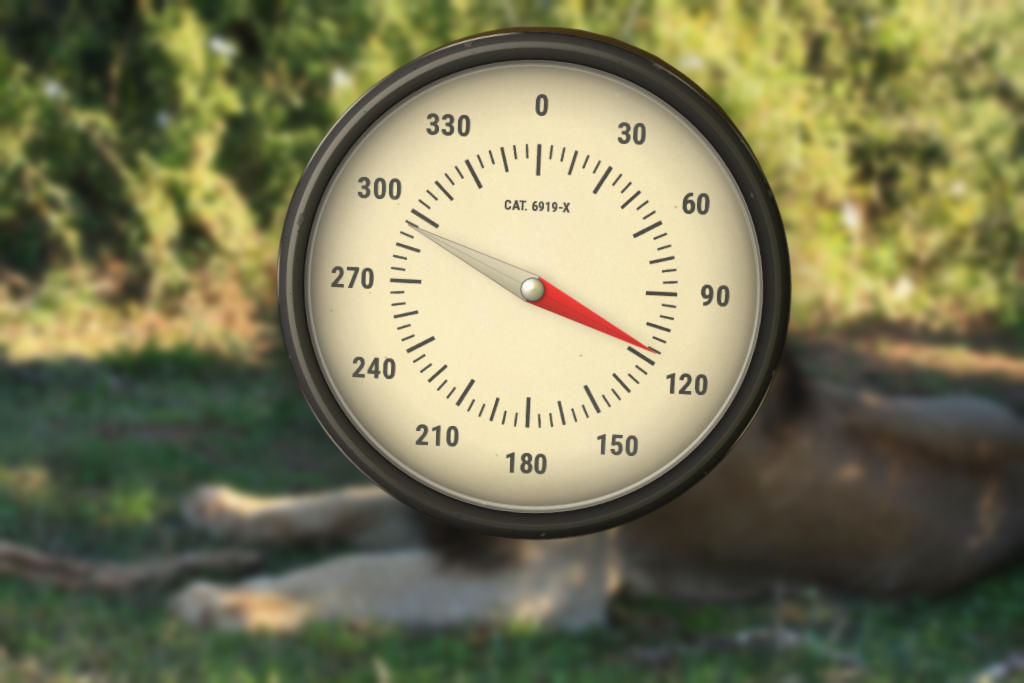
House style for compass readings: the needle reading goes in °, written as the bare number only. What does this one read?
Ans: 115
